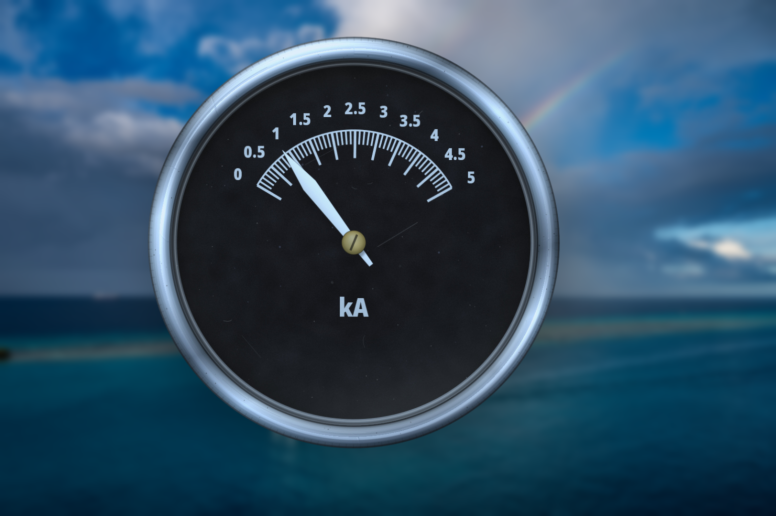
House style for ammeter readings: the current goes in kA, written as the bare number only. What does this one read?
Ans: 0.9
